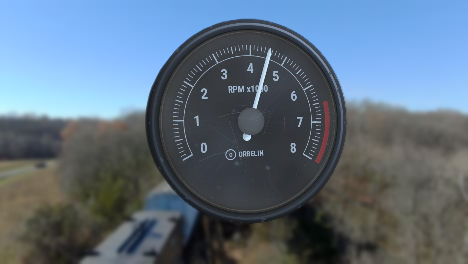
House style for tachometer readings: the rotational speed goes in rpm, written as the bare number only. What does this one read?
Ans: 4500
